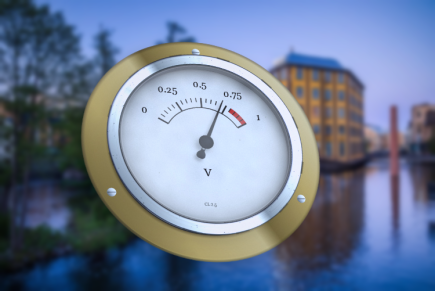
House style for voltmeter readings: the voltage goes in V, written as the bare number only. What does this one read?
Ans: 0.7
